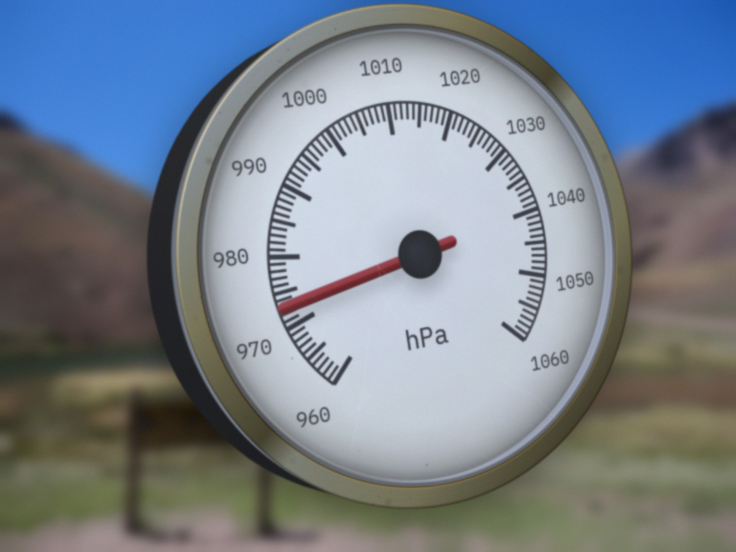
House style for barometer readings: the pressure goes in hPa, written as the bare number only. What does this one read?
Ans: 973
